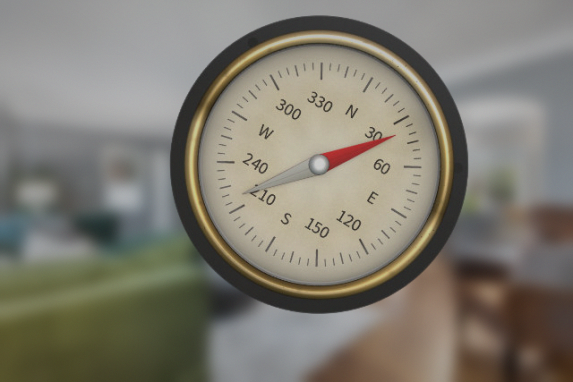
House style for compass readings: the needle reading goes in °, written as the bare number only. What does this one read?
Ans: 37.5
